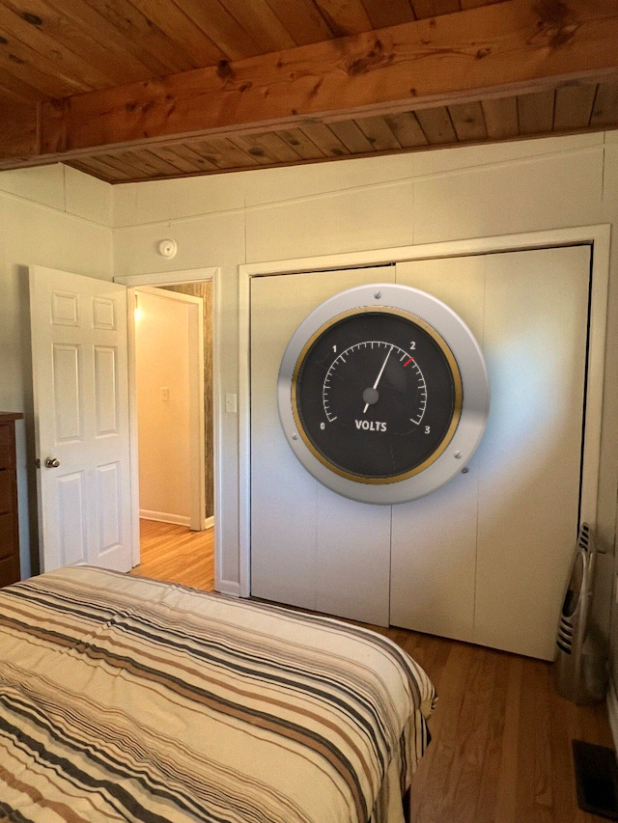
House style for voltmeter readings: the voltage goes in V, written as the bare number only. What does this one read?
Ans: 1.8
